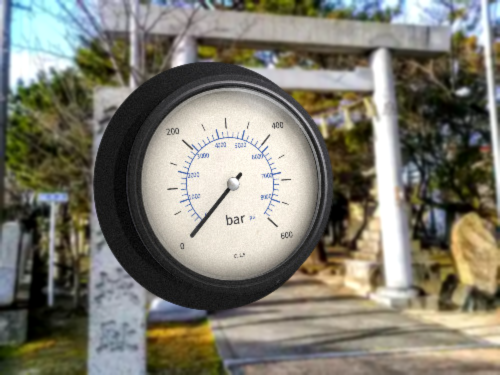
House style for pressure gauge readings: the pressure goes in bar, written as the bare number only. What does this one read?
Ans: 0
